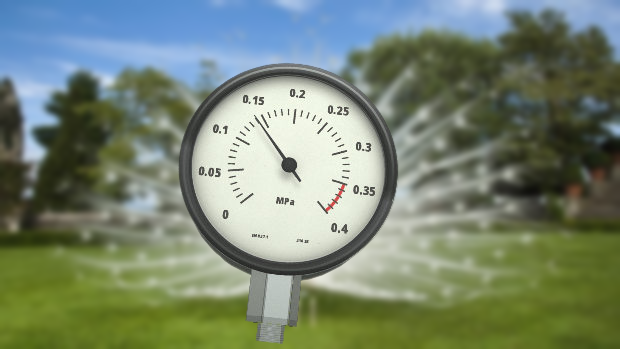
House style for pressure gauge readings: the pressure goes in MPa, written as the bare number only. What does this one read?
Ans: 0.14
